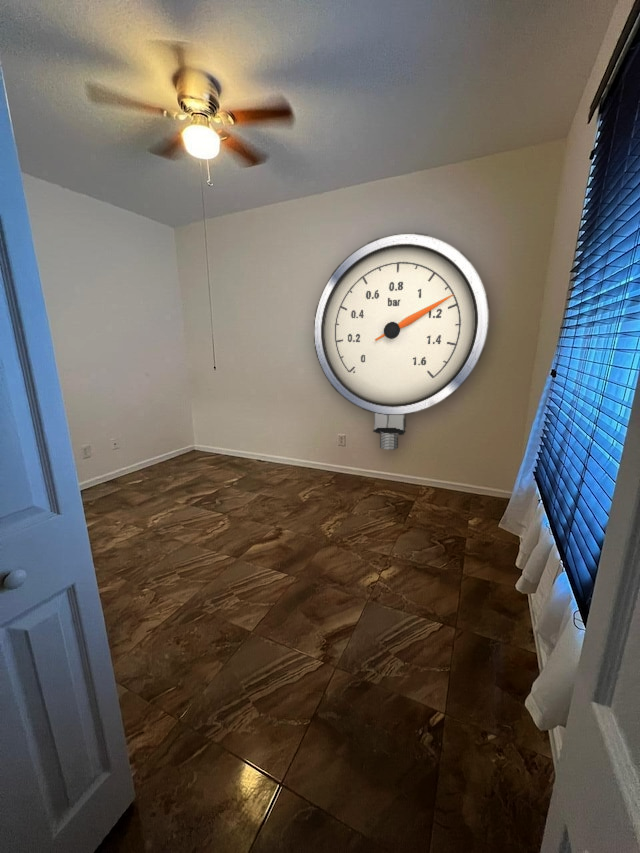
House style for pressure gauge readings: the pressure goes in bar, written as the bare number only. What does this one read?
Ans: 1.15
